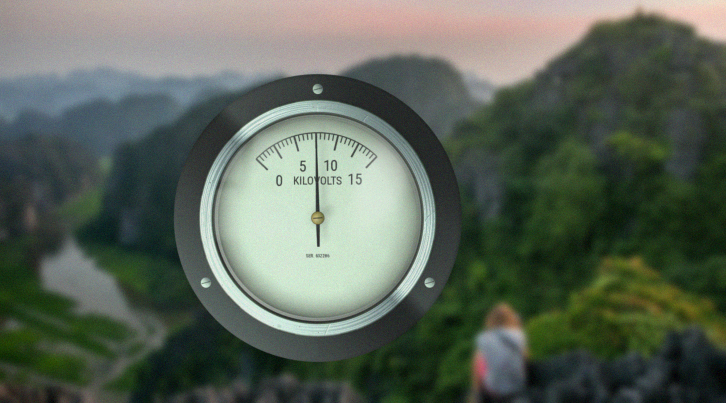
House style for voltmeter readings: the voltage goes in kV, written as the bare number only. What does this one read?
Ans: 7.5
